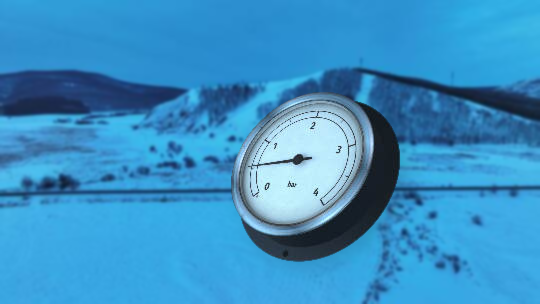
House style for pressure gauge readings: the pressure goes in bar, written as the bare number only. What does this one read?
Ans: 0.5
